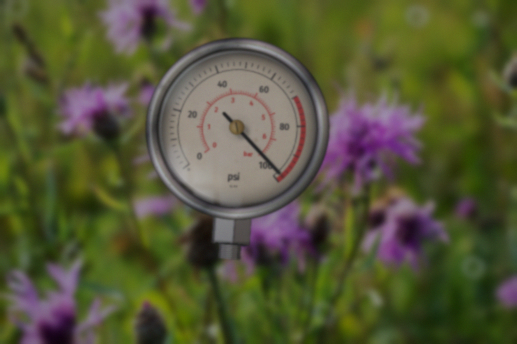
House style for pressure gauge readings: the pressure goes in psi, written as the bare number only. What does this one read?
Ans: 98
